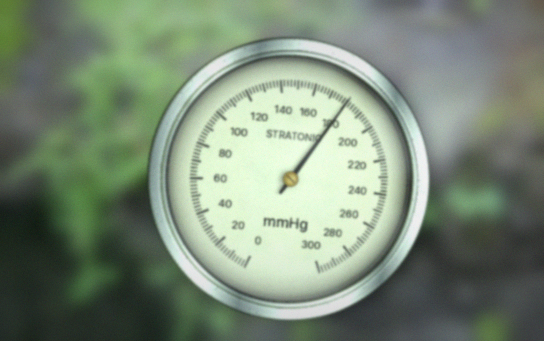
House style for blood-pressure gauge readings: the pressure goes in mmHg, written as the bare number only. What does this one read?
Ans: 180
